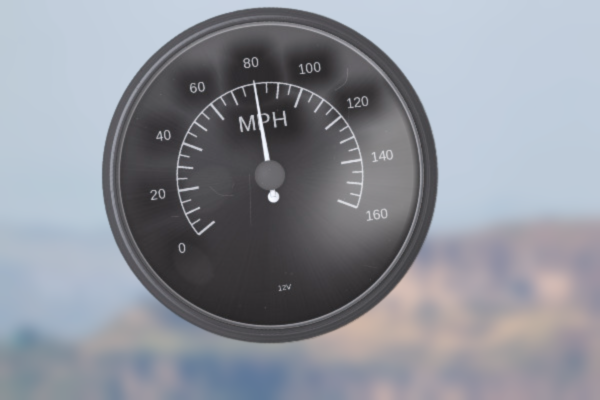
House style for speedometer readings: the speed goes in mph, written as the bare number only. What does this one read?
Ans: 80
